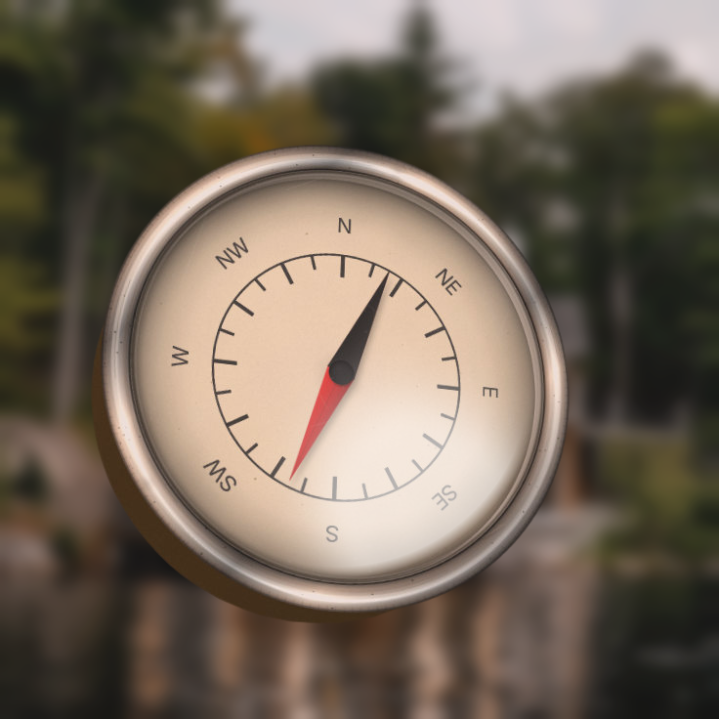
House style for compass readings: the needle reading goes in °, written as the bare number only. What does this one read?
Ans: 202.5
